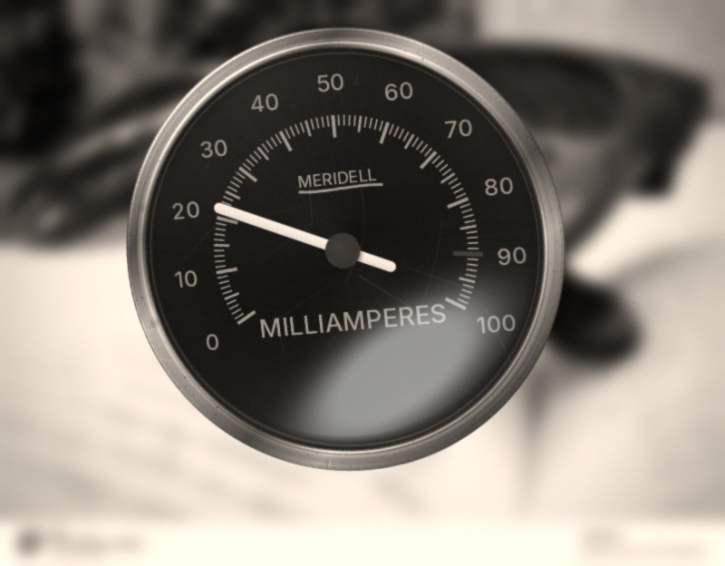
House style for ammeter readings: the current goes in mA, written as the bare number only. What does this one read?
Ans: 22
